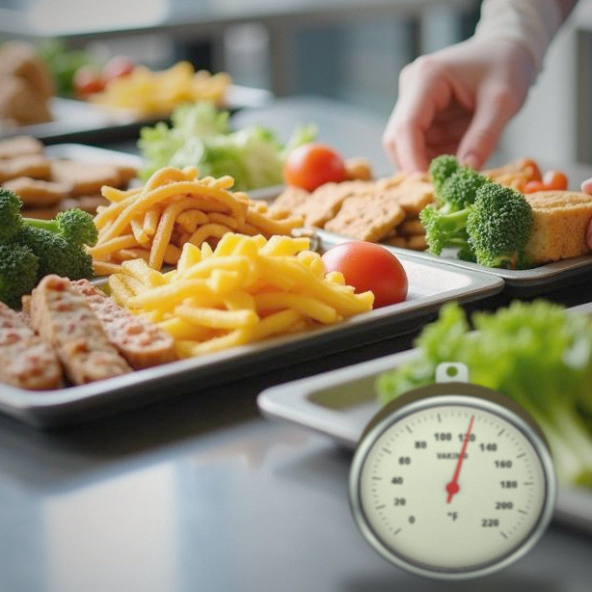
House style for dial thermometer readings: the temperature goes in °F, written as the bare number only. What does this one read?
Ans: 120
